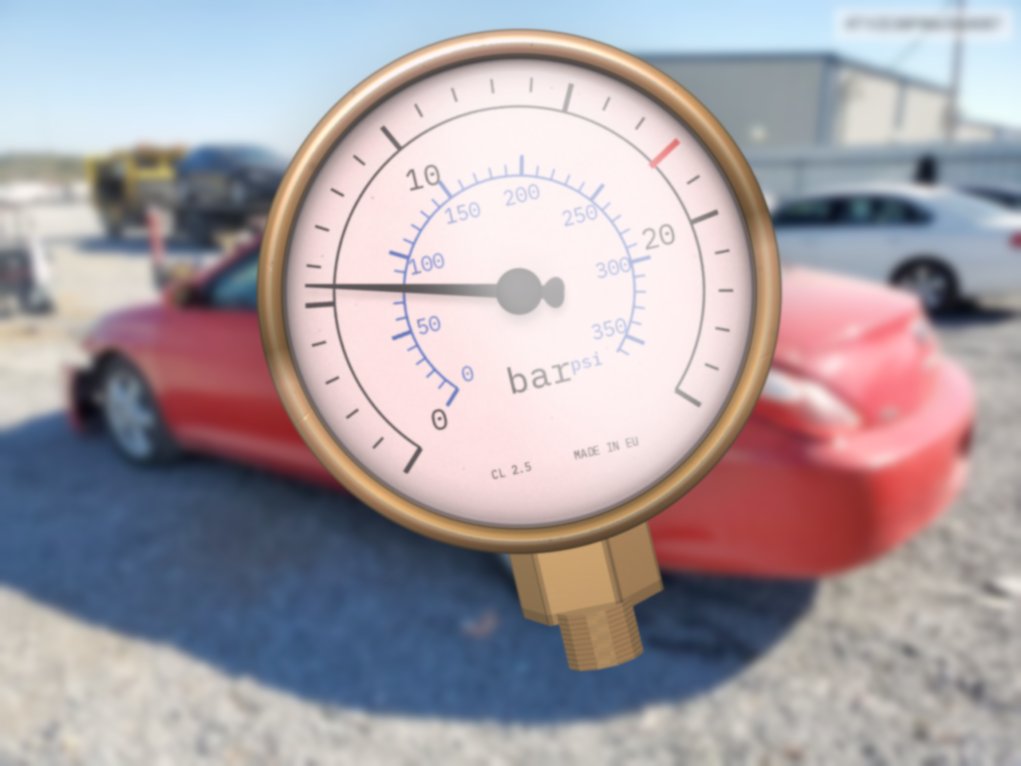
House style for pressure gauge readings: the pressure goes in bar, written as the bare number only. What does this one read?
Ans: 5.5
